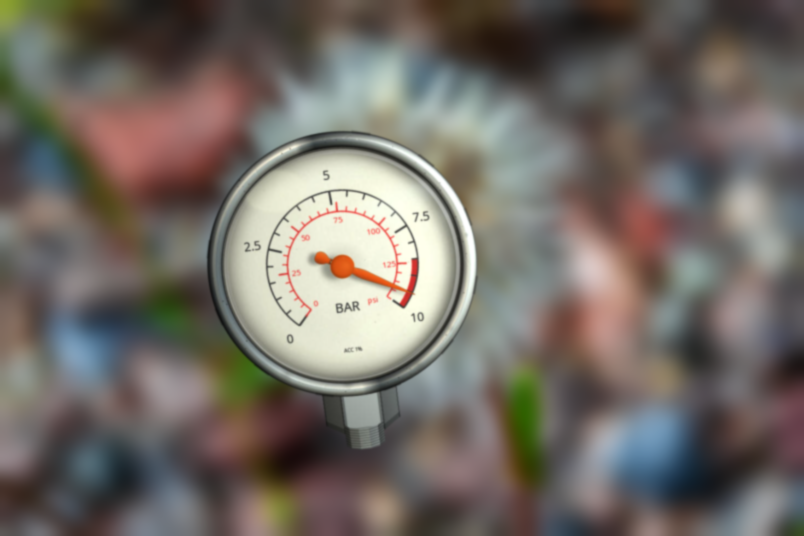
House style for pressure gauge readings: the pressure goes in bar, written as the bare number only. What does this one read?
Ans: 9.5
